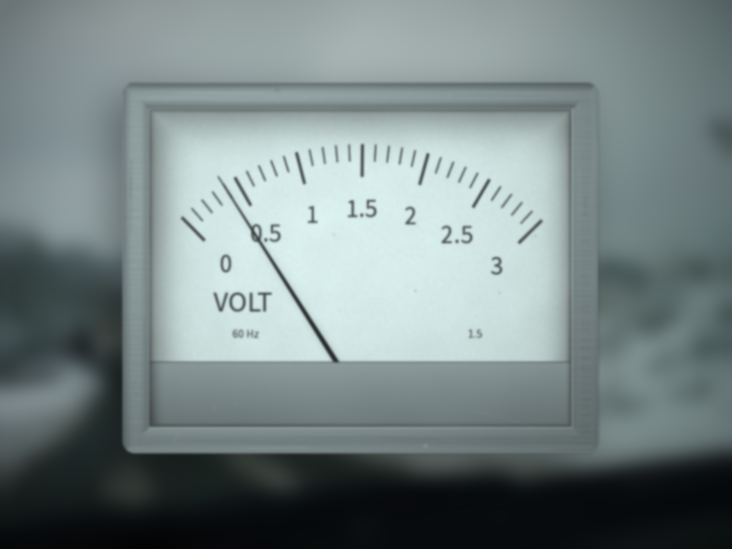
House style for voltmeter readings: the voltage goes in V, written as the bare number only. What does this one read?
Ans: 0.4
